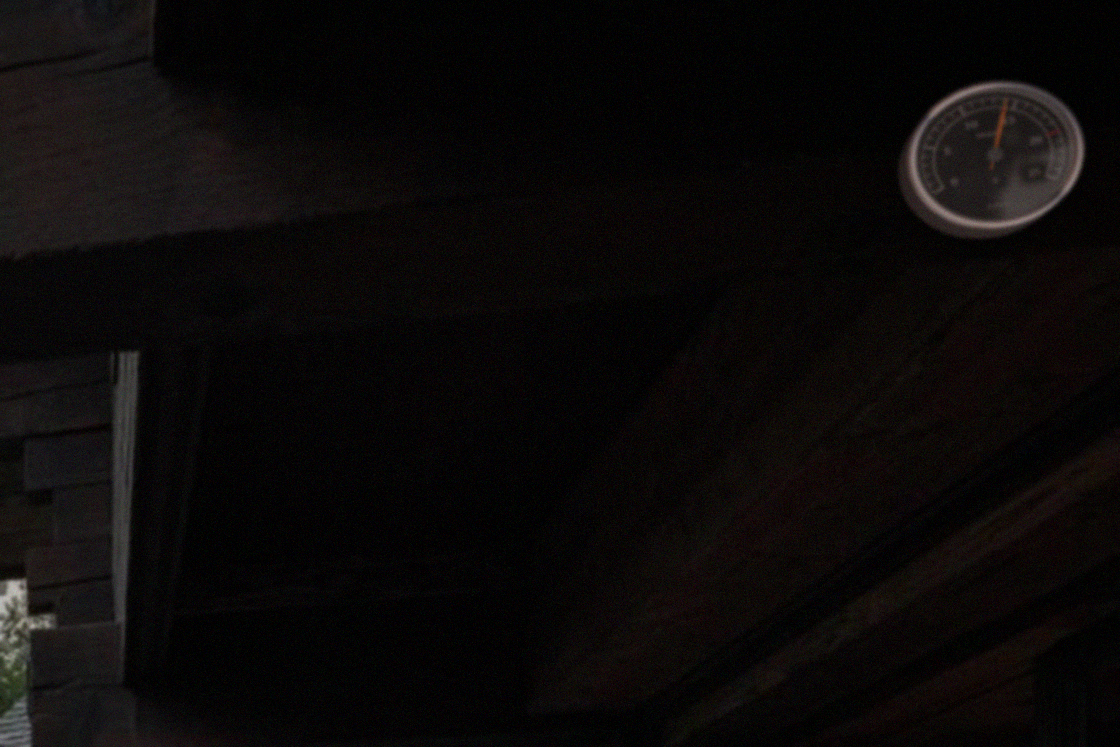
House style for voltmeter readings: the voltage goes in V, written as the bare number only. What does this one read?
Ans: 14
